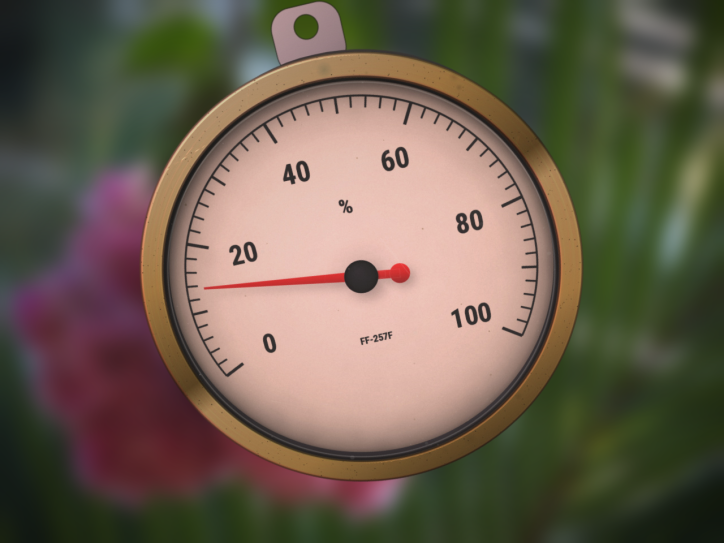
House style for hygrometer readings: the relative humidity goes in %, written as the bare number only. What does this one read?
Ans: 14
